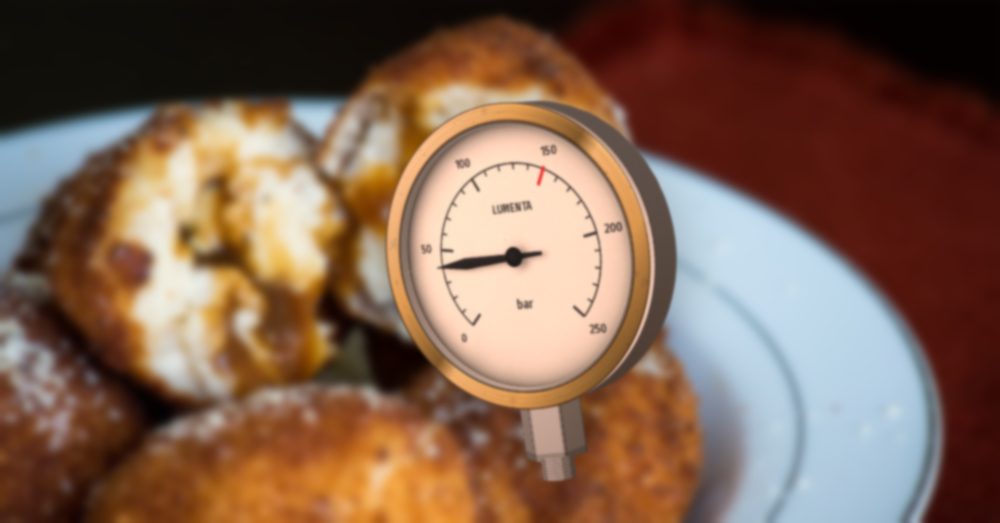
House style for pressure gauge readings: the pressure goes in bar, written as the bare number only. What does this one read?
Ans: 40
